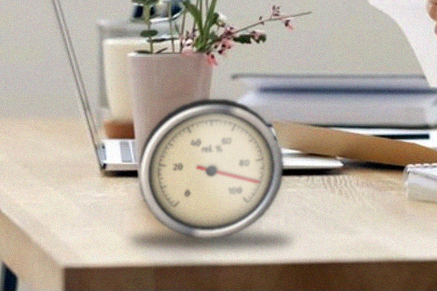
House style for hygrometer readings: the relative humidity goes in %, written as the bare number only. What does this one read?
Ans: 90
